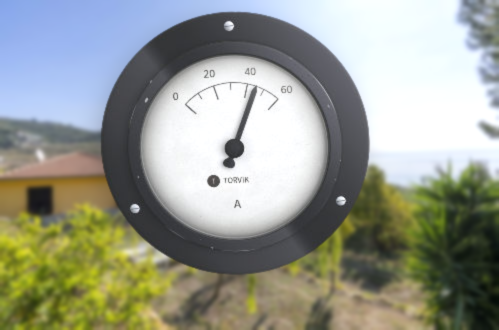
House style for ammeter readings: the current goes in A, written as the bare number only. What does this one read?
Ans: 45
